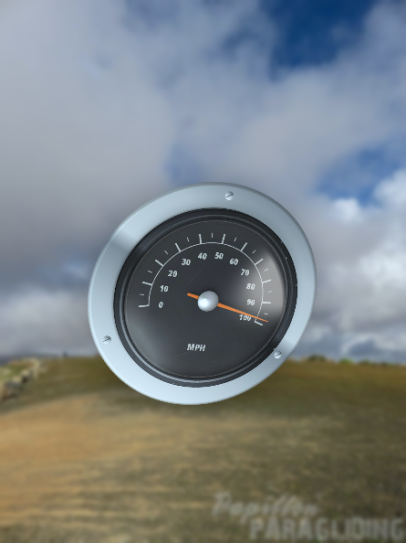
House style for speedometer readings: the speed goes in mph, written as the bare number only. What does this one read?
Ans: 97.5
